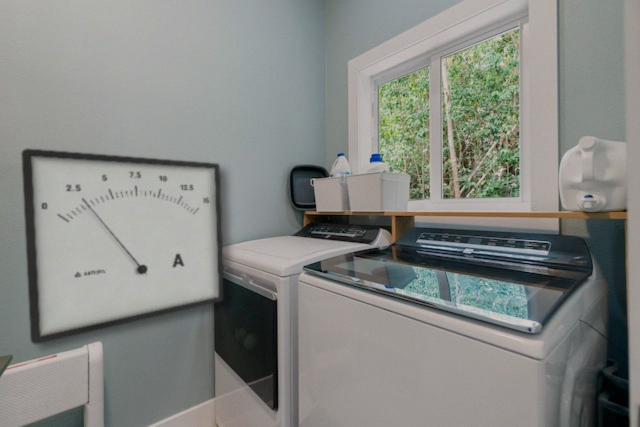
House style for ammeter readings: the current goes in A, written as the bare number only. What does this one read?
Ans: 2.5
